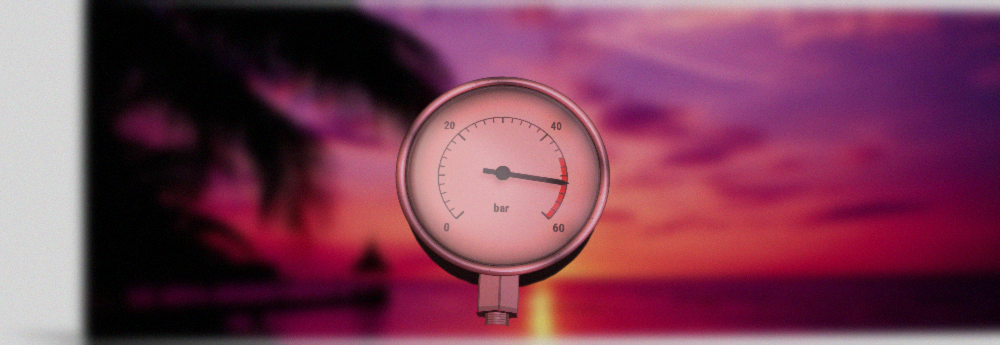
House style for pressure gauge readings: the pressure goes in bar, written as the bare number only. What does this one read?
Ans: 52
